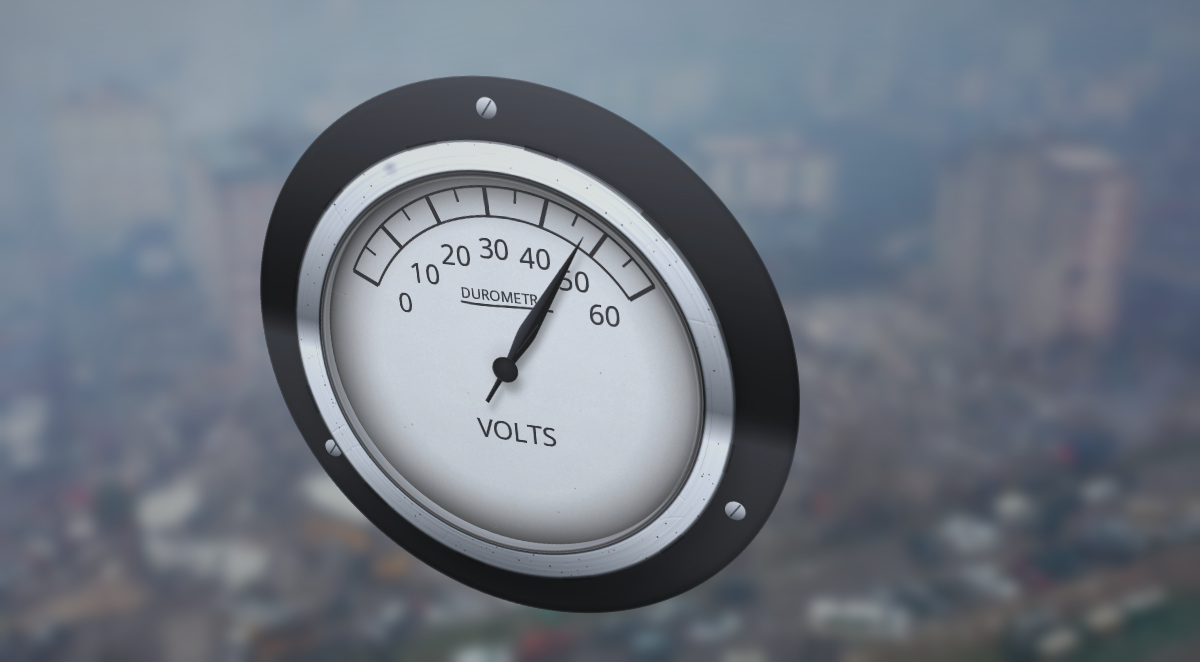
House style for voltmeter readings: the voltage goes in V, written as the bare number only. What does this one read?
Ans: 47.5
